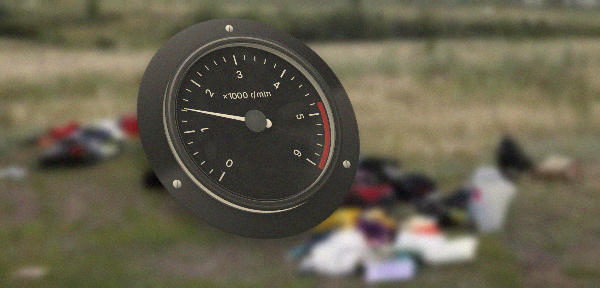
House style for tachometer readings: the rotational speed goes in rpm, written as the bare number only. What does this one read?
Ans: 1400
